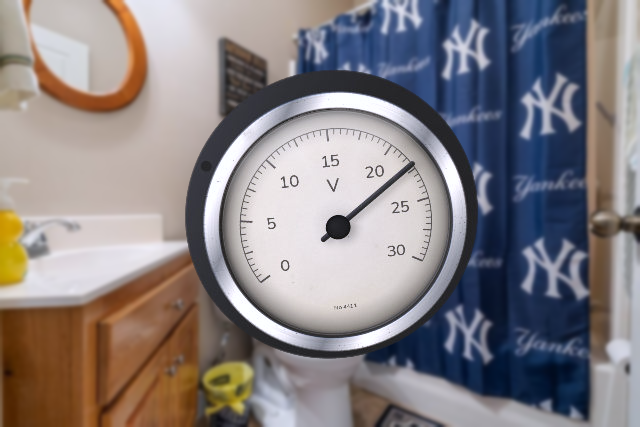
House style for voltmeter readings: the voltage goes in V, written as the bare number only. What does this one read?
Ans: 22
